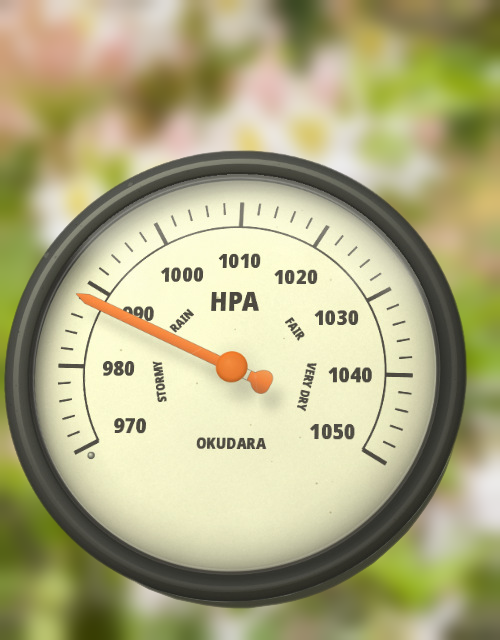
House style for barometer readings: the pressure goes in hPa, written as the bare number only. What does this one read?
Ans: 988
